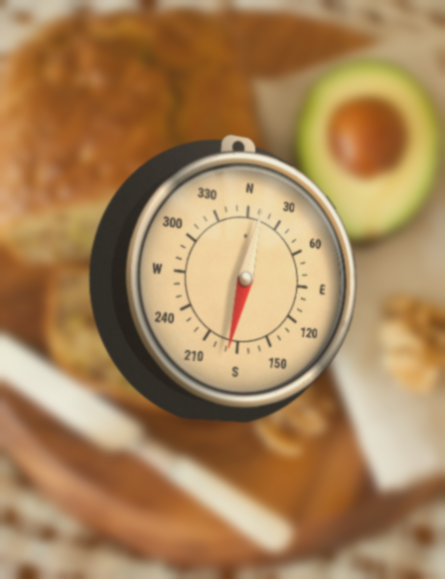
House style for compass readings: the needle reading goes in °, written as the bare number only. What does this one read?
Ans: 190
